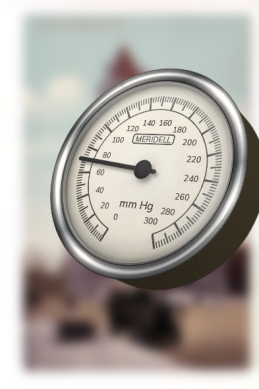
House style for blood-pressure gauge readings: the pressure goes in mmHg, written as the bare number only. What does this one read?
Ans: 70
